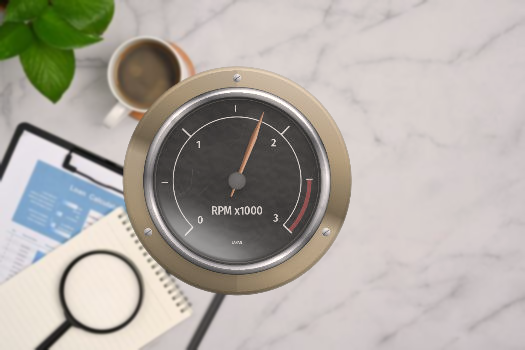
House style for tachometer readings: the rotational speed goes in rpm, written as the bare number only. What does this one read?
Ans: 1750
